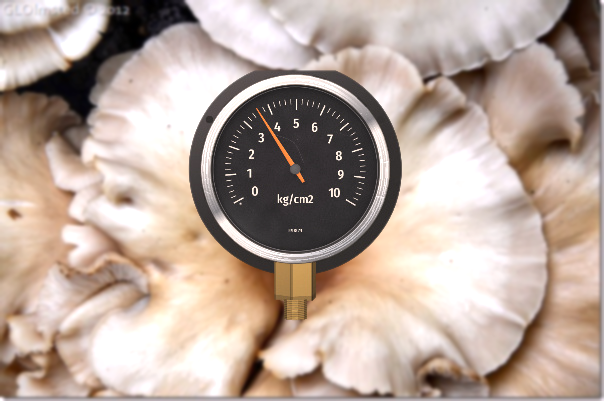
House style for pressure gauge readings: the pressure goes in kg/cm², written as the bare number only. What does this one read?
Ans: 3.6
